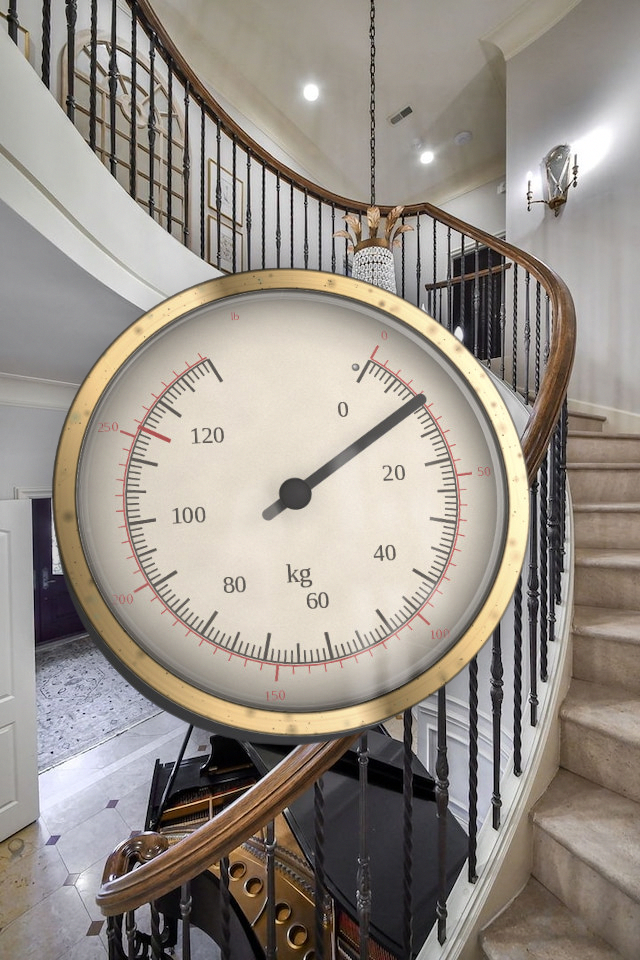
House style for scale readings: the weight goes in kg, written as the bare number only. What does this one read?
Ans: 10
